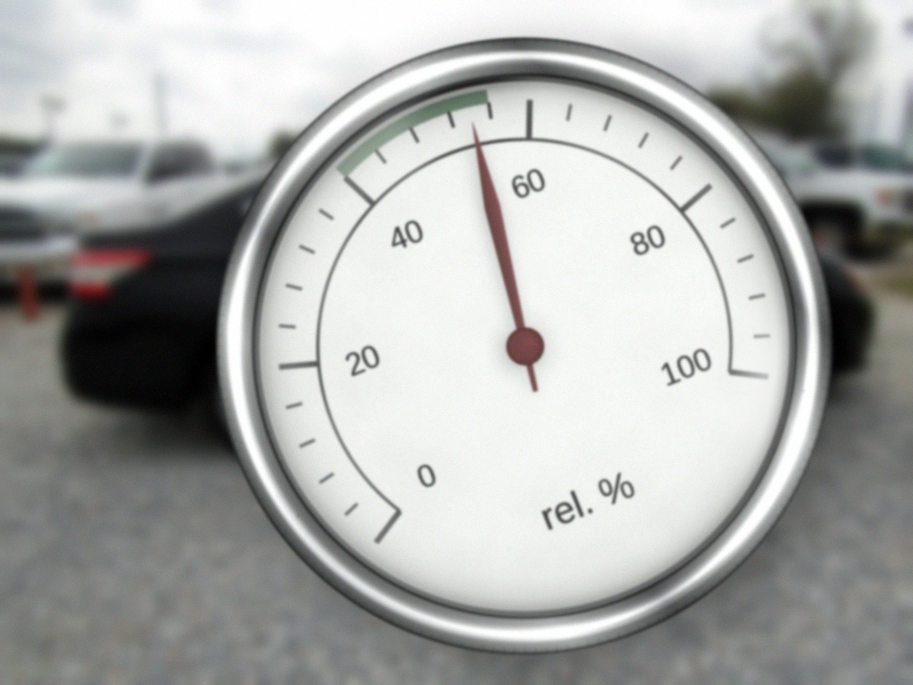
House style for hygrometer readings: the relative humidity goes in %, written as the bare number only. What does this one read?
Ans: 54
